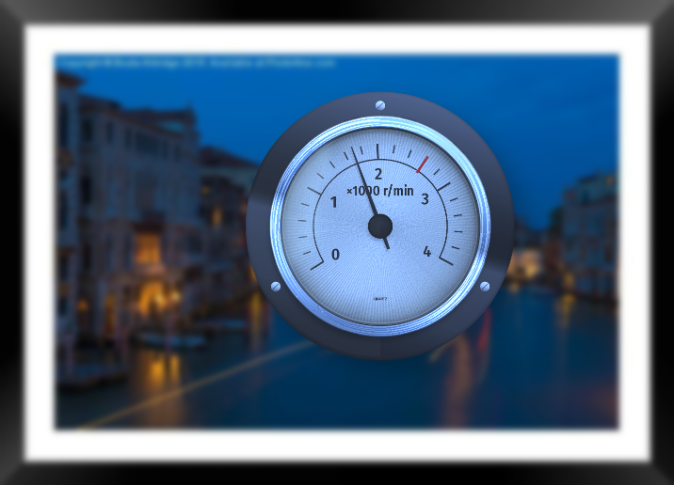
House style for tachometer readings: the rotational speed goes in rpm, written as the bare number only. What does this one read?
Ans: 1700
